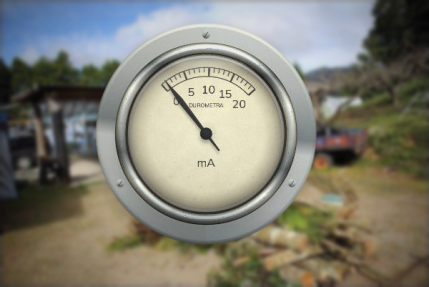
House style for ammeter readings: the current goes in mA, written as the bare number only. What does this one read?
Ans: 1
